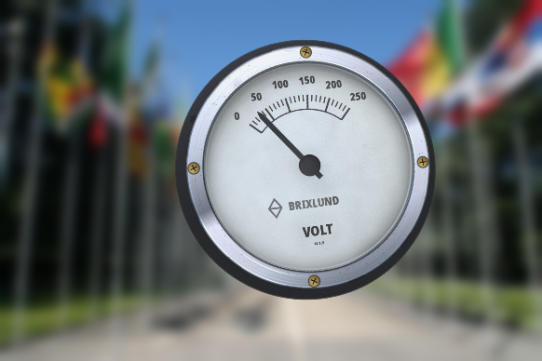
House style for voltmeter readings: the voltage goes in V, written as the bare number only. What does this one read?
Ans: 30
